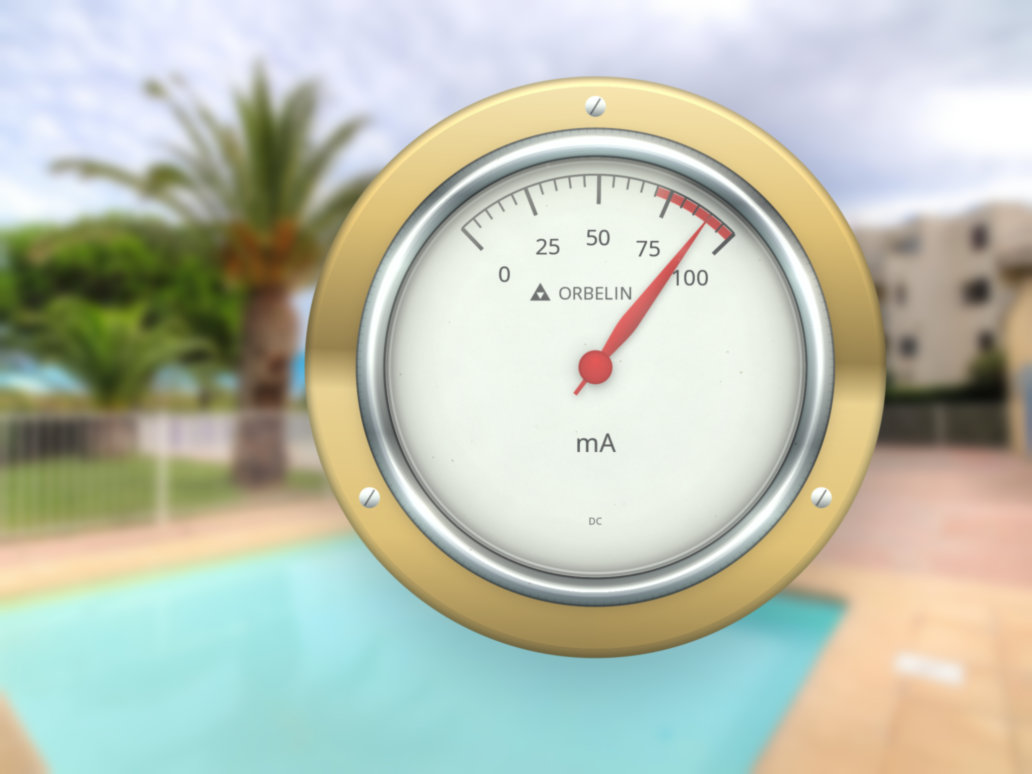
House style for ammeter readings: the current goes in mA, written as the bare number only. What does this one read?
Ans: 90
